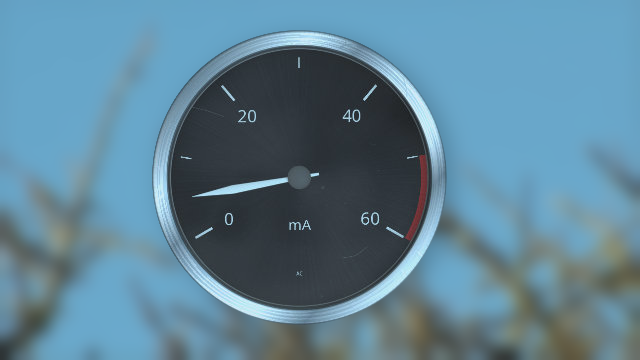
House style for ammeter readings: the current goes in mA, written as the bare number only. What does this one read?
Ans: 5
